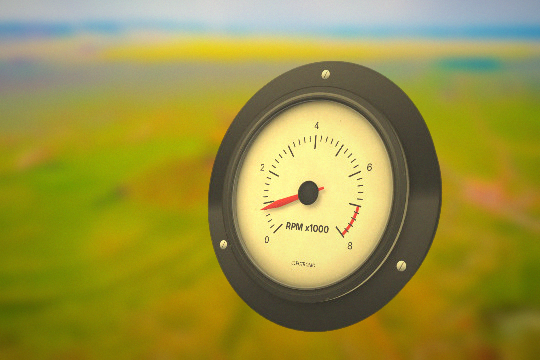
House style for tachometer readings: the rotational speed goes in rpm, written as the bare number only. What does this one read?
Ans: 800
